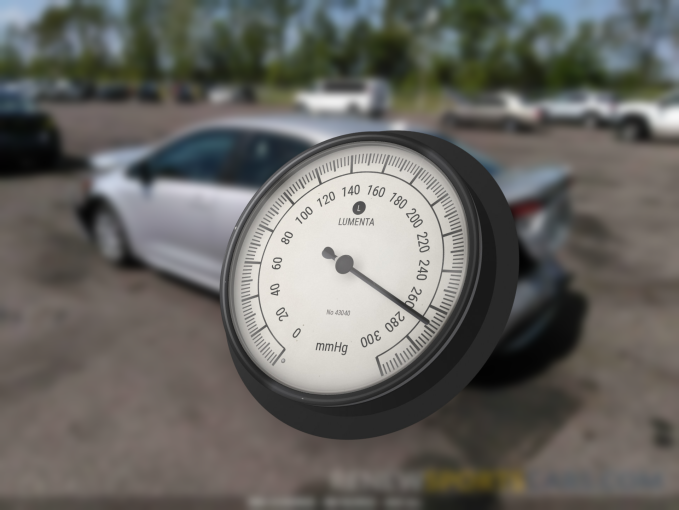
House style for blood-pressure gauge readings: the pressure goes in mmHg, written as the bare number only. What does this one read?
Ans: 268
